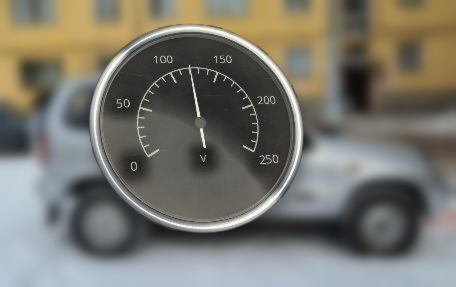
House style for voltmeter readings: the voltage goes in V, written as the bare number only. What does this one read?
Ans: 120
